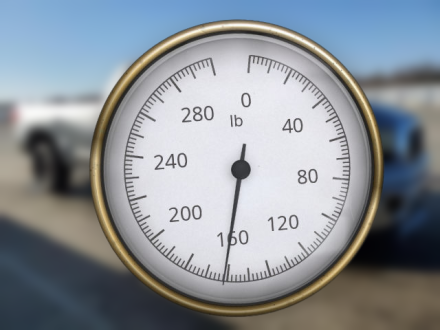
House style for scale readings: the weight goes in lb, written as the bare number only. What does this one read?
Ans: 162
